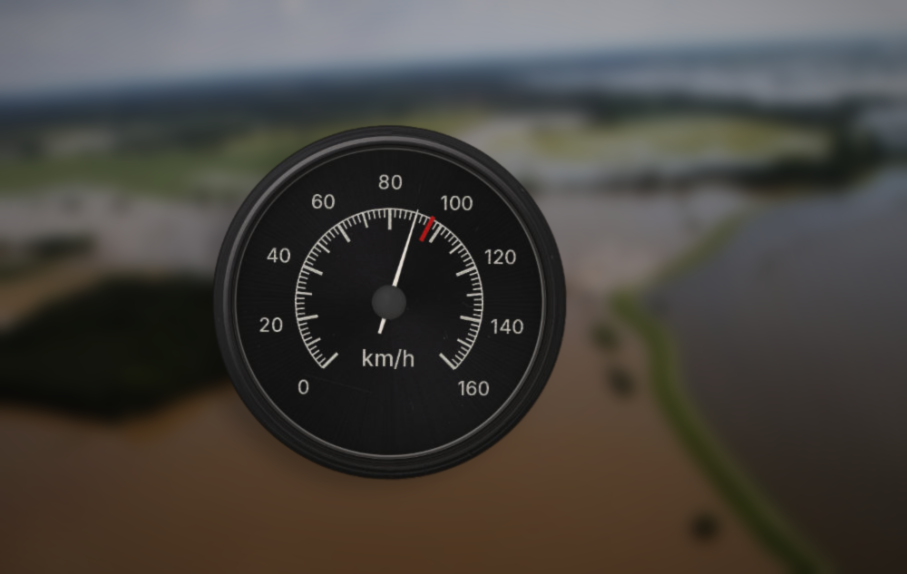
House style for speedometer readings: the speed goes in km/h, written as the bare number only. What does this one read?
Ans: 90
